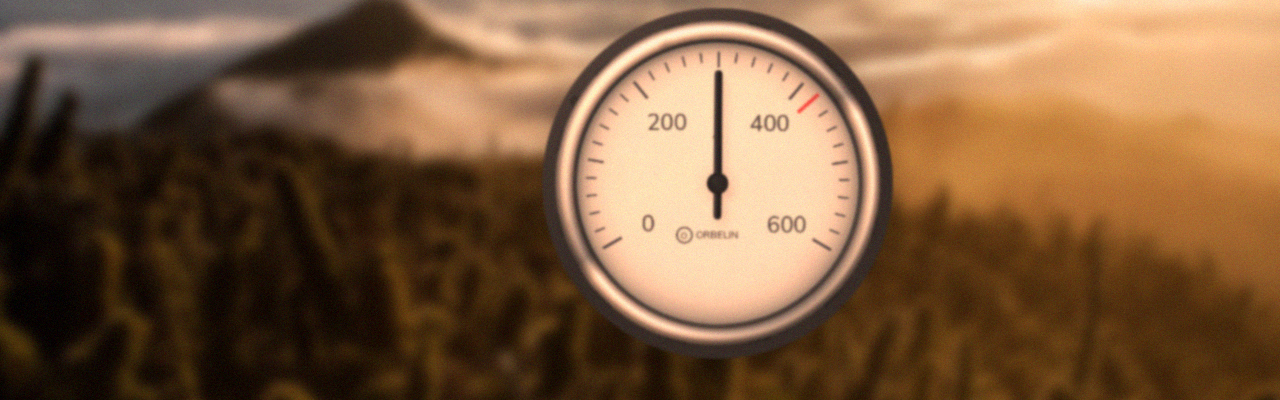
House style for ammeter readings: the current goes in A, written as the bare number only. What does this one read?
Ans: 300
